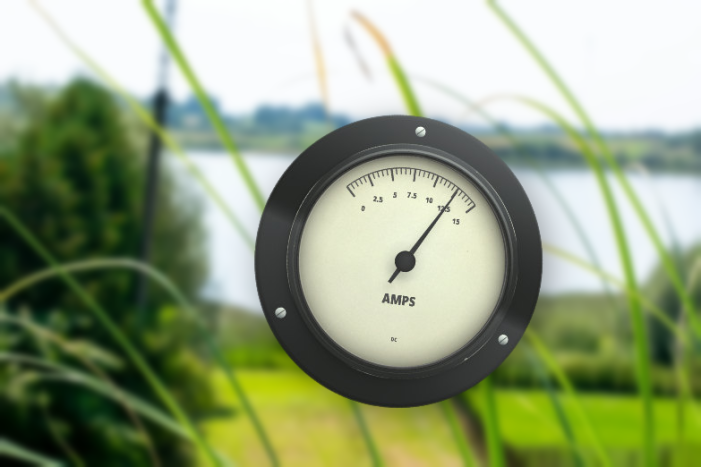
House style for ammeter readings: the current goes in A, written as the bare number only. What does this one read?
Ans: 12.5
